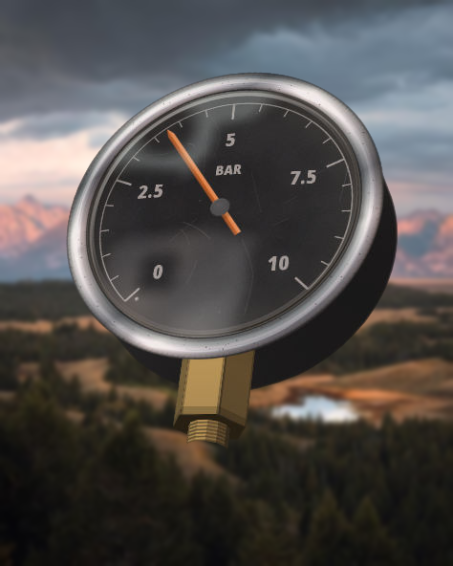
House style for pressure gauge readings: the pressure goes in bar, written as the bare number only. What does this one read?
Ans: 3.75
